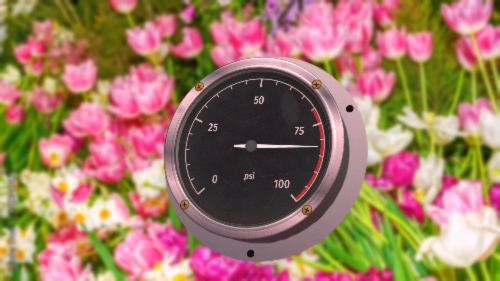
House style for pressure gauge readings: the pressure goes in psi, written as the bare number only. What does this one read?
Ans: 82.5
